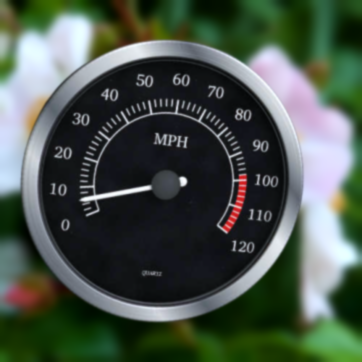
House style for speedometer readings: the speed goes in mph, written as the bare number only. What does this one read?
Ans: 6
